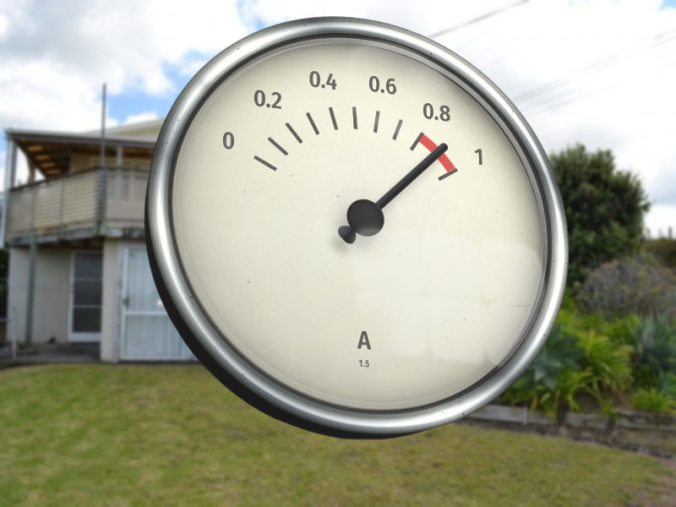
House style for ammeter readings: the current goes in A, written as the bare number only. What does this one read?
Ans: 0.9
